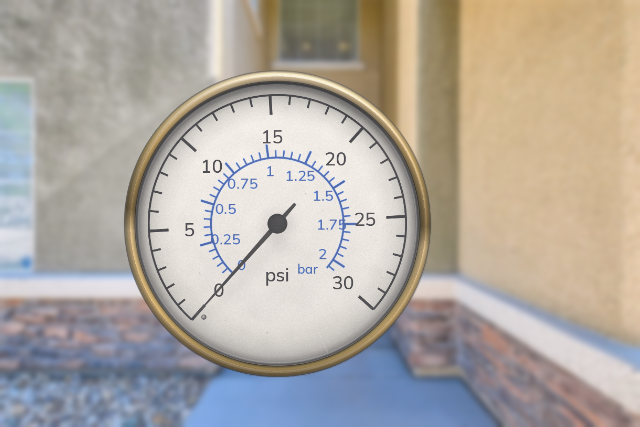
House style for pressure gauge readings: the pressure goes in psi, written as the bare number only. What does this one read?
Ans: 0
